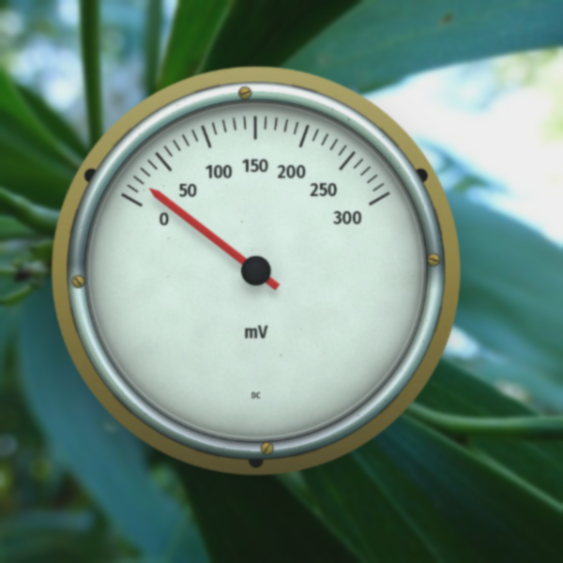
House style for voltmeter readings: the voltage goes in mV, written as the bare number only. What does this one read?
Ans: 20
